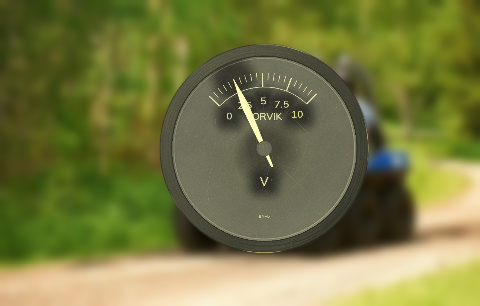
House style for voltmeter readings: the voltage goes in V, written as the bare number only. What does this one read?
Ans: 2.5
